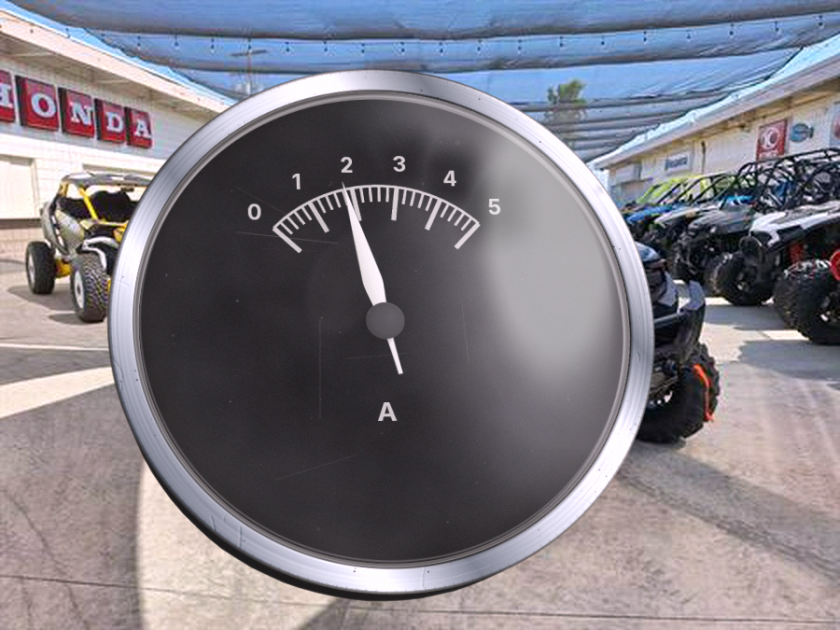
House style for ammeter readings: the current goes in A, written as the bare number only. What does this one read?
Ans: 1.8
